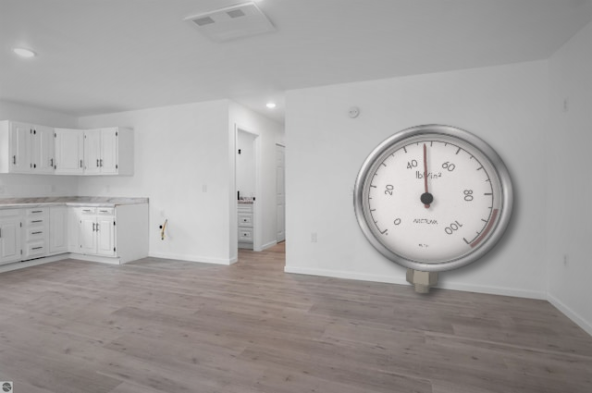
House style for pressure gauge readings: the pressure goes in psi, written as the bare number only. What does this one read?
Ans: 47.5
